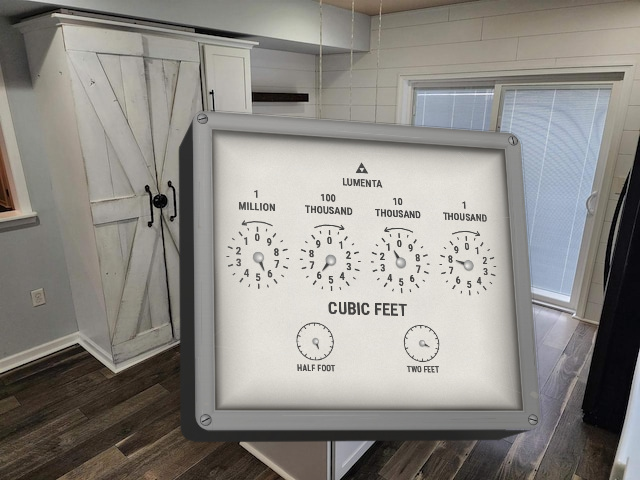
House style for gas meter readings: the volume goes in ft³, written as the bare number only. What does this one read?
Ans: 560800
